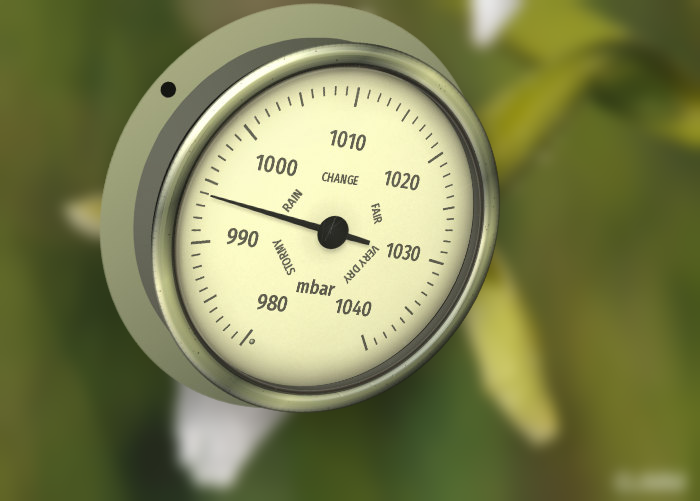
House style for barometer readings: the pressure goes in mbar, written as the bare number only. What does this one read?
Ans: 994
